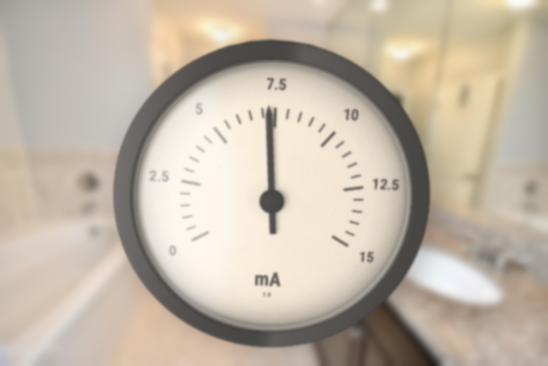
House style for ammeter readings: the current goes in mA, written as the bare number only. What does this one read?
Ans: 7.25
